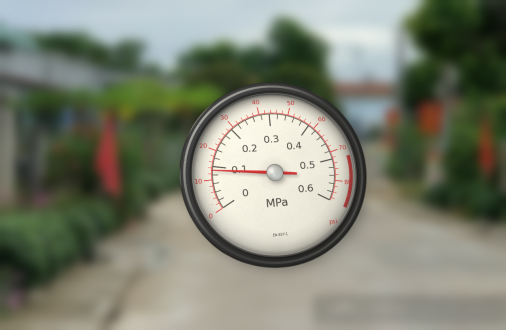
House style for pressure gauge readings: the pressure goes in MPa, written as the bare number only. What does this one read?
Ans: 0.09
